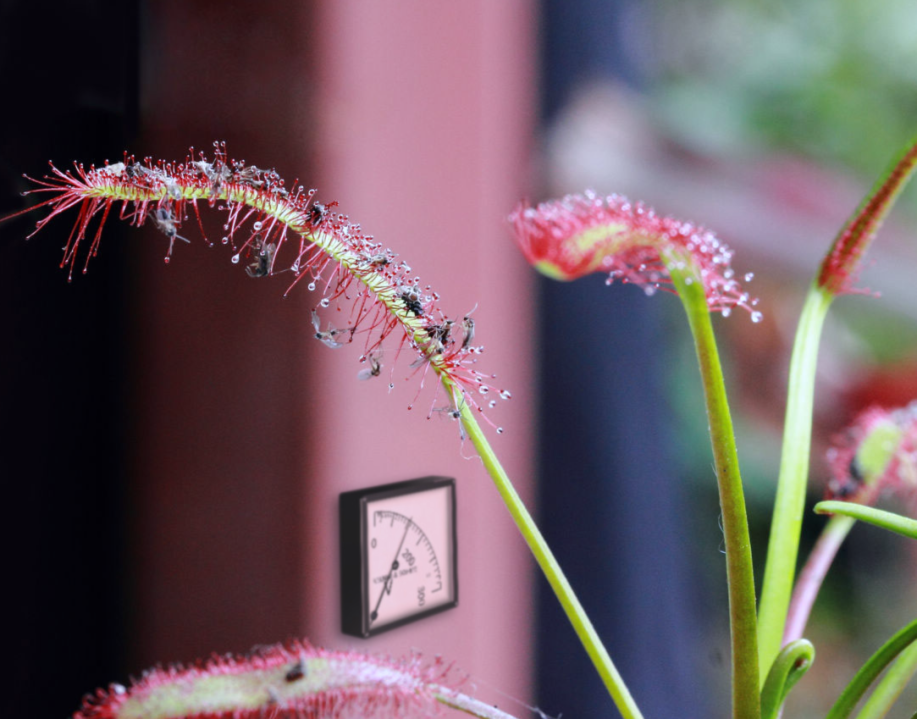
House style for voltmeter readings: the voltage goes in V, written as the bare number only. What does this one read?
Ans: 150
